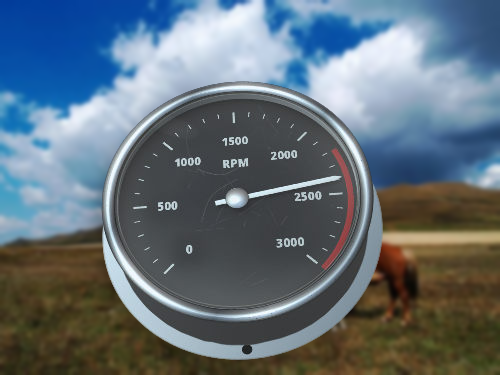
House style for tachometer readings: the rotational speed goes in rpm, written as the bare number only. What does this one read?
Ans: 2400
